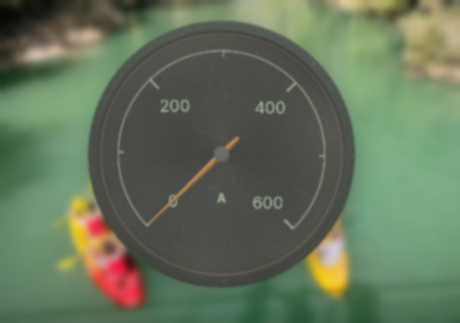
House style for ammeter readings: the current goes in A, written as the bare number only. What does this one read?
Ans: 0
